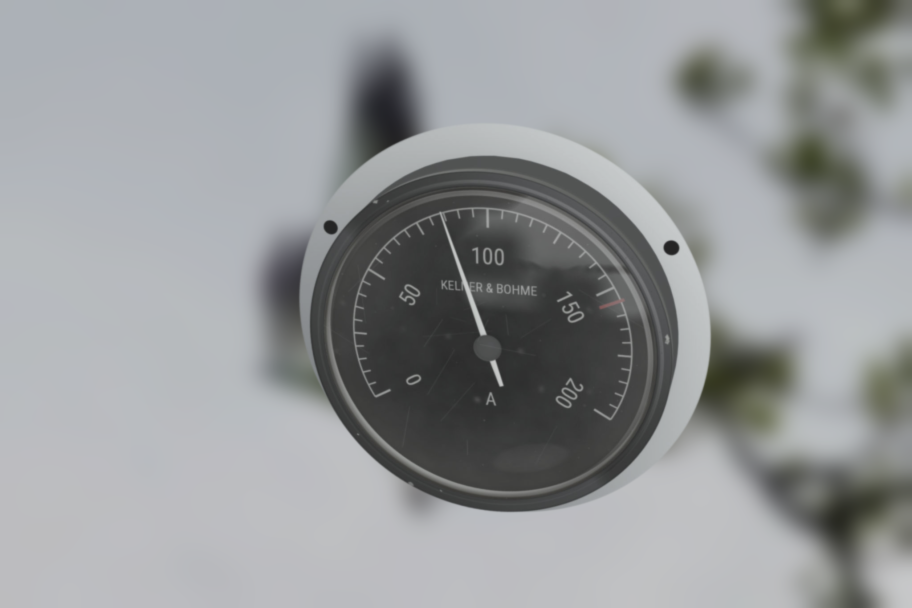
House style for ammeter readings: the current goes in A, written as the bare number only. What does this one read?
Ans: 85
